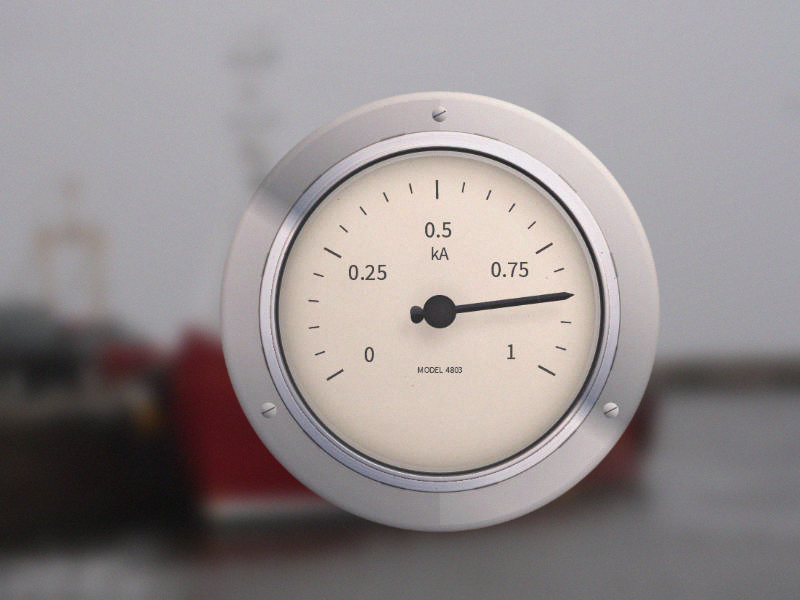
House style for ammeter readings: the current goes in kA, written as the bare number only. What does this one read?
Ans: 0.85
